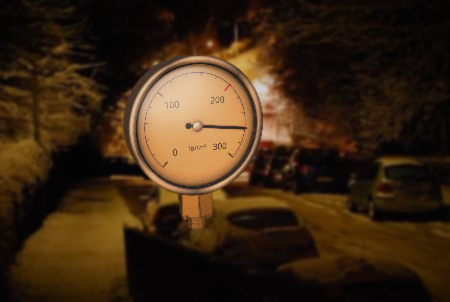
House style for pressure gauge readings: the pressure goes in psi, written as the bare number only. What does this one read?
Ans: 260
